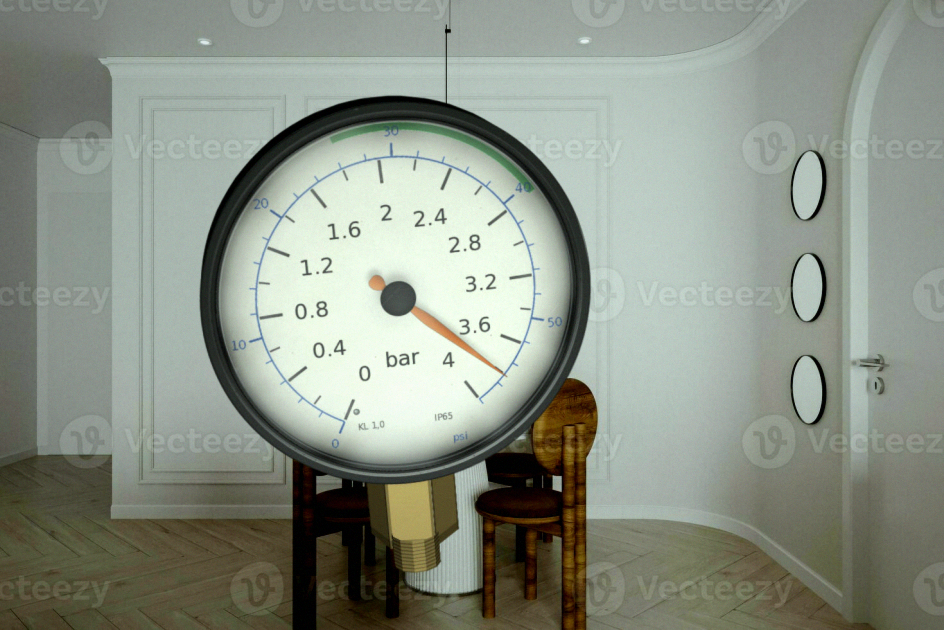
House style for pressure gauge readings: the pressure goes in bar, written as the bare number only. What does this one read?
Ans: 3.8
